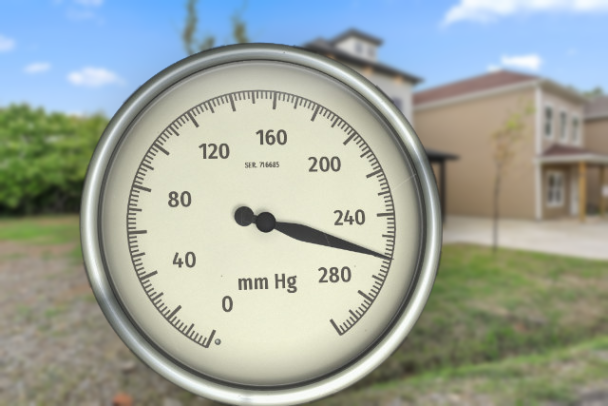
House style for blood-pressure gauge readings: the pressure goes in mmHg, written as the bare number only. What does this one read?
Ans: 260
